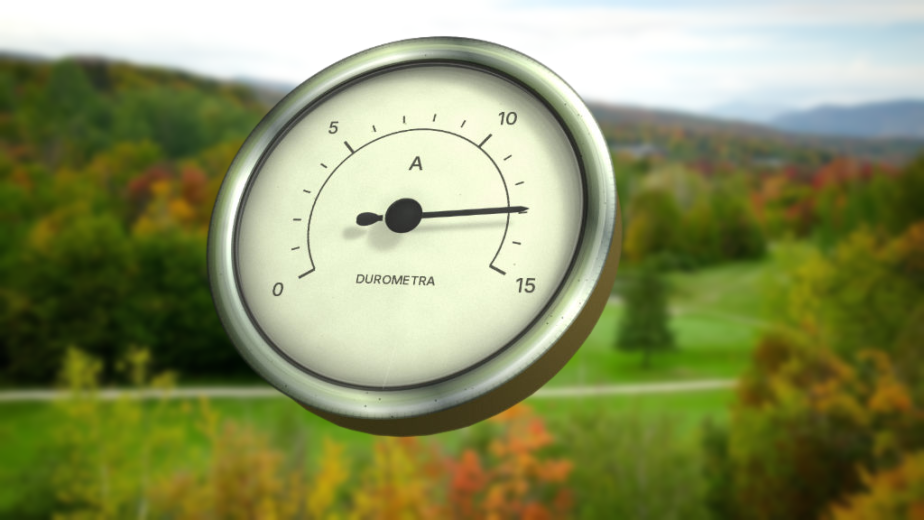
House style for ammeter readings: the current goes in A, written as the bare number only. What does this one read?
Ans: 13
